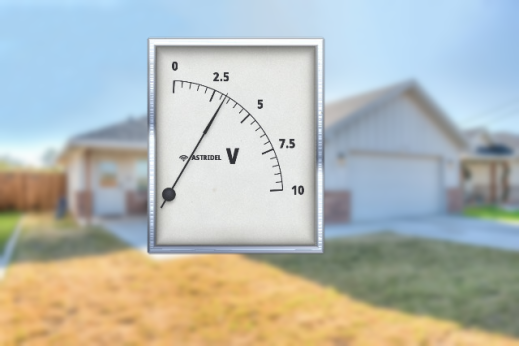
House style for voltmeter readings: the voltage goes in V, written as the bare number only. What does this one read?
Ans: 3.25
